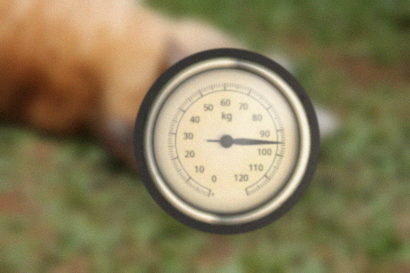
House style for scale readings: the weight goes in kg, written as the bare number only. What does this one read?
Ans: 95
